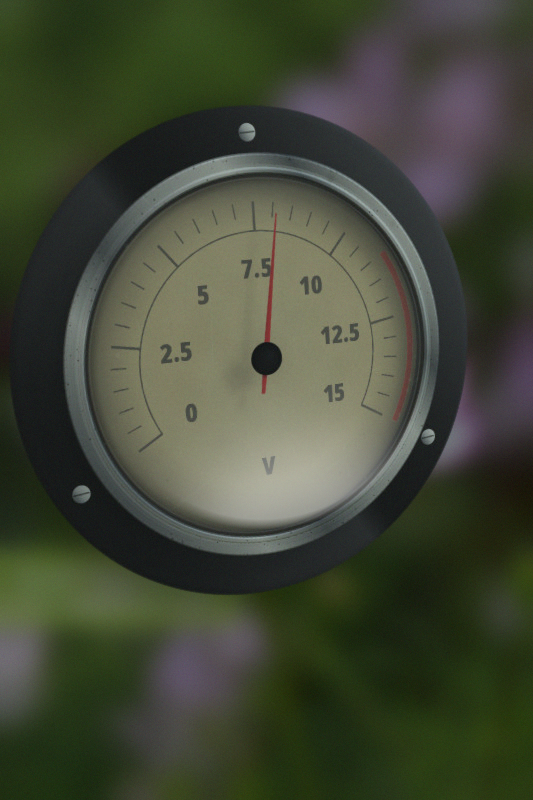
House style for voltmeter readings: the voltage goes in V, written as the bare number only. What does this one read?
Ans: 8
